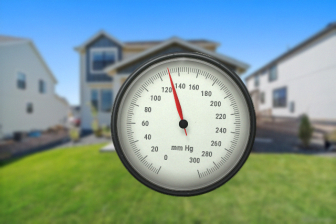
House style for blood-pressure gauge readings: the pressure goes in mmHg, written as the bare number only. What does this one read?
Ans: 130
